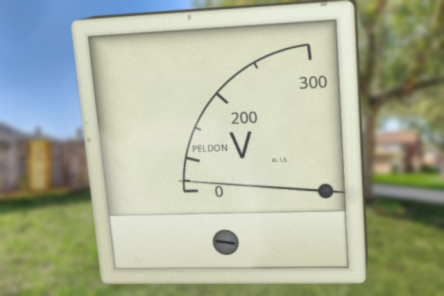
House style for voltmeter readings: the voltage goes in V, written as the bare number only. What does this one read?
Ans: 50
